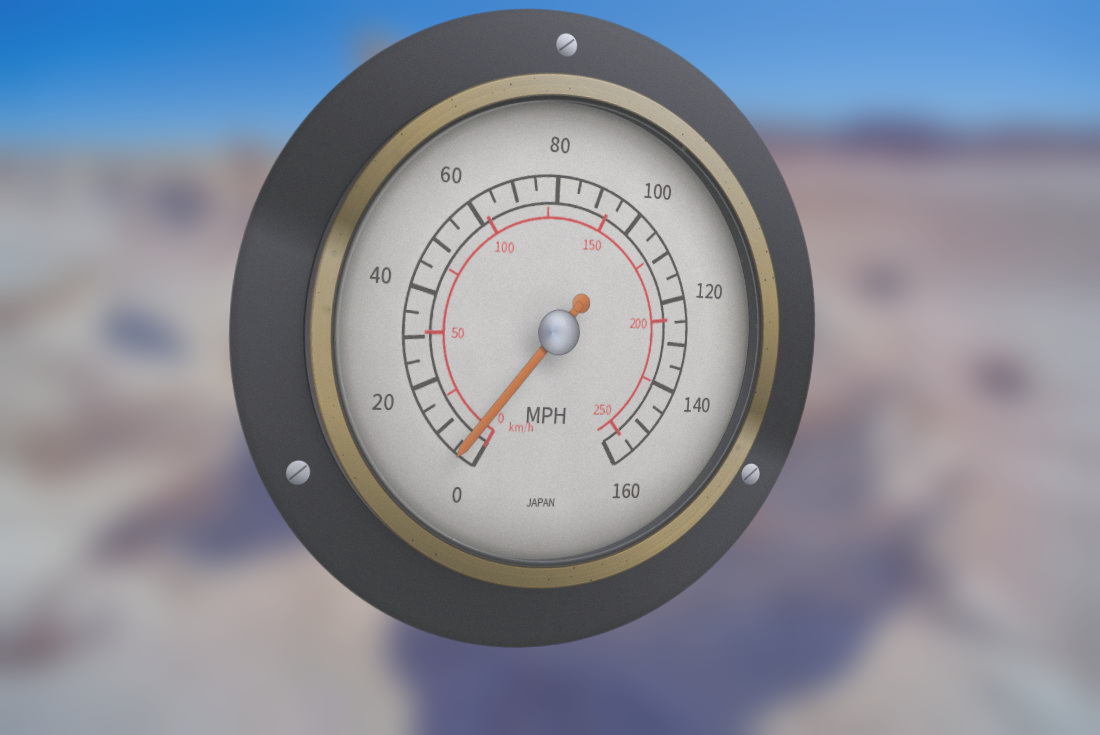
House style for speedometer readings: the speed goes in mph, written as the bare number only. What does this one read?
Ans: 5
